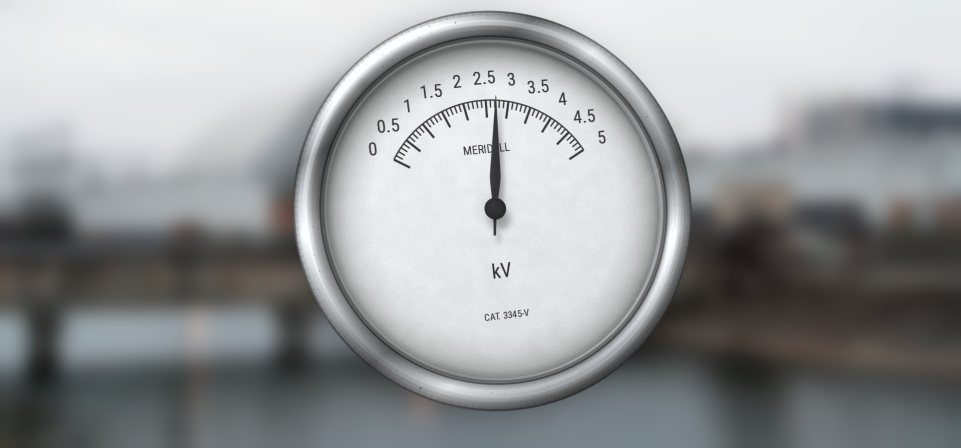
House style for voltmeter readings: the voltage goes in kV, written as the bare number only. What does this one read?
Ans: 2.7
